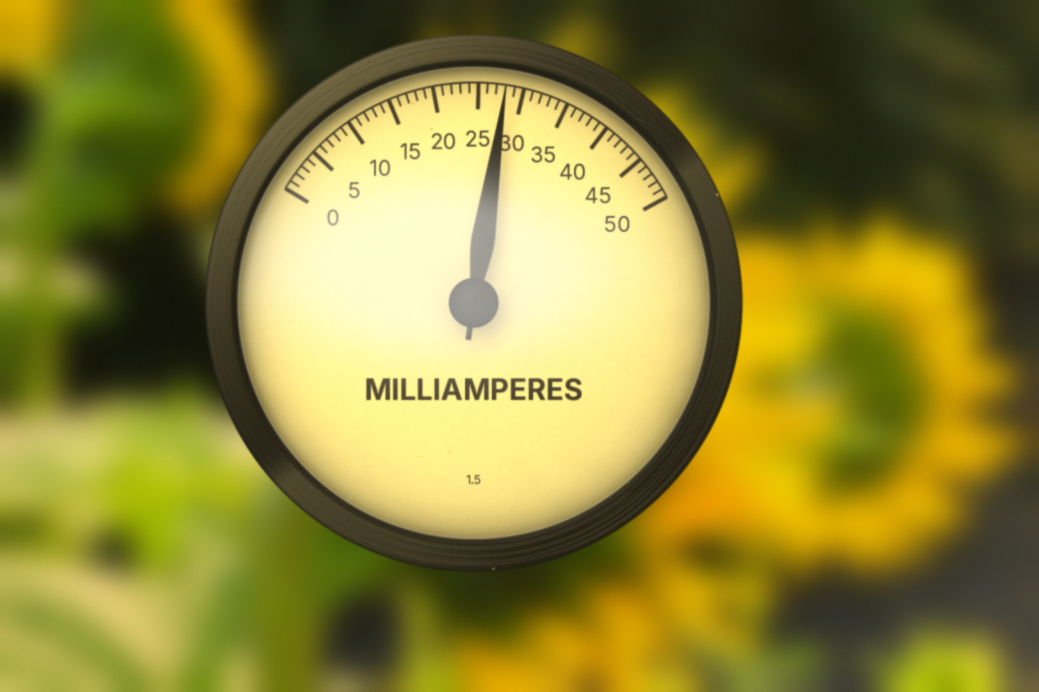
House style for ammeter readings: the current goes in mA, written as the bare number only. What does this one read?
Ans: 28
